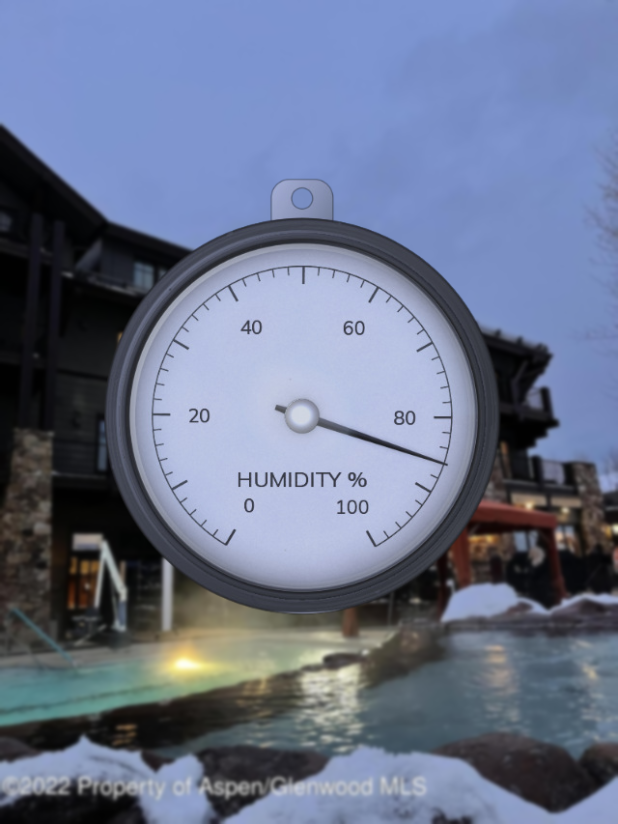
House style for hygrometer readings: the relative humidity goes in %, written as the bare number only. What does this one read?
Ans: 86
